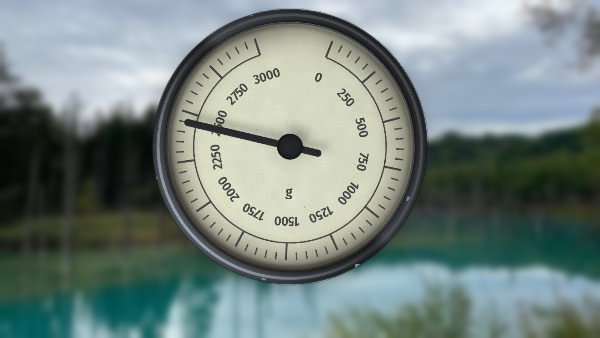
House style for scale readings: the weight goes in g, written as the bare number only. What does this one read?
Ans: 2450
